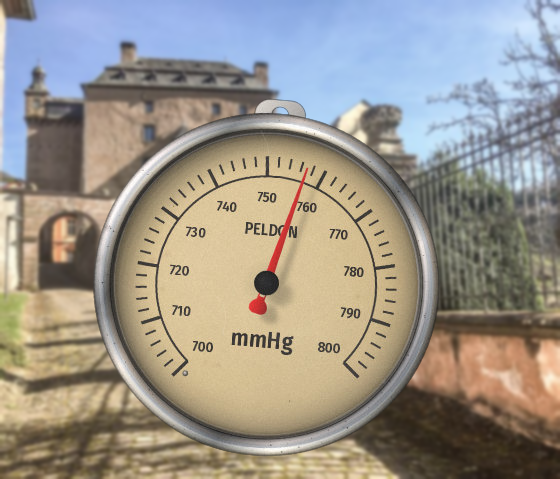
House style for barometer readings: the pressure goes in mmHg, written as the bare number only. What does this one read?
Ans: 757
